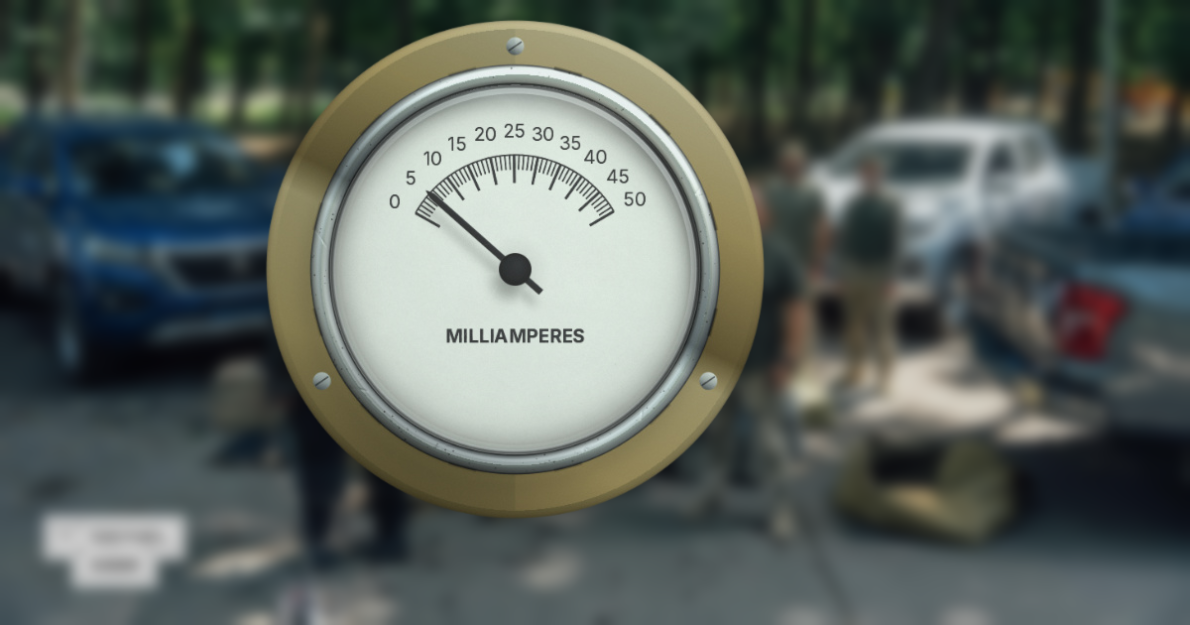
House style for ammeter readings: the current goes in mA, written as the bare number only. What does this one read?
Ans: 5
